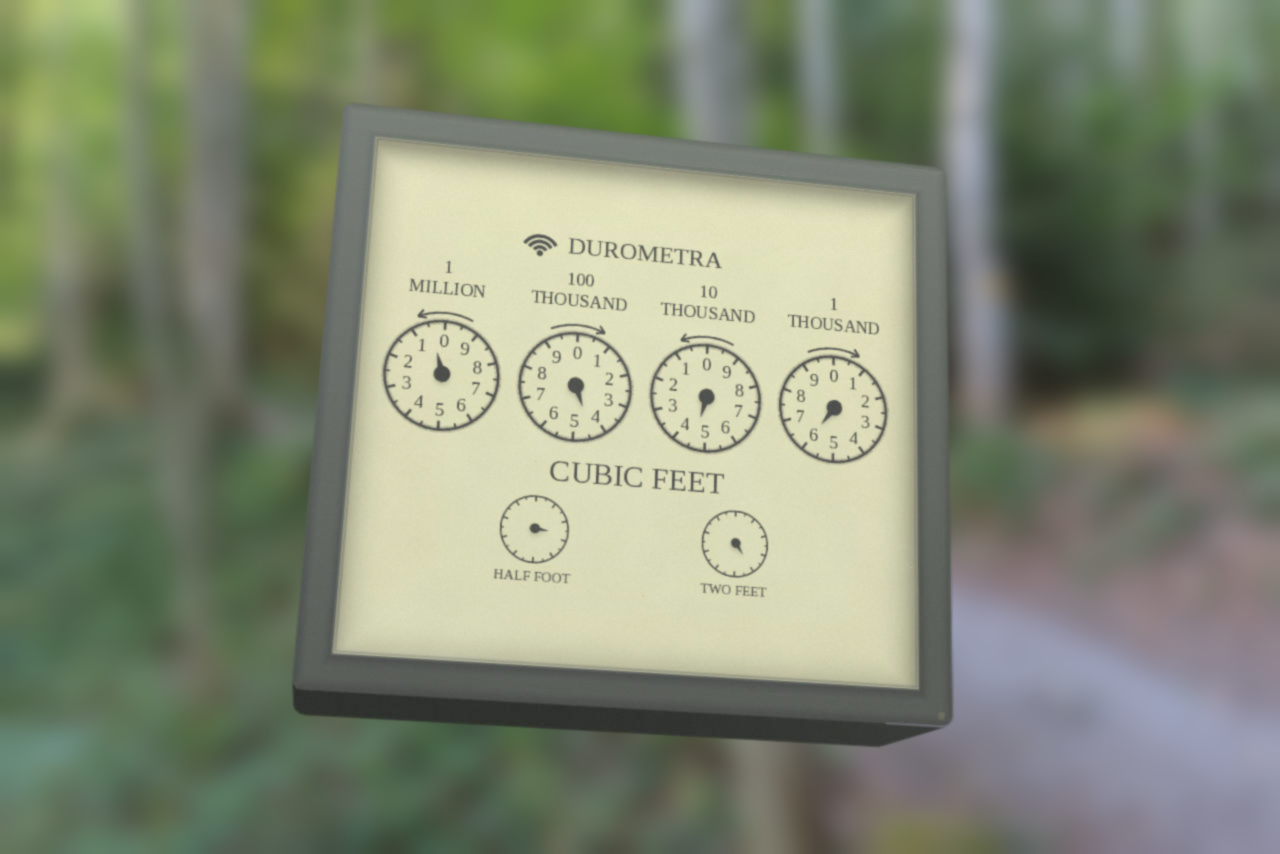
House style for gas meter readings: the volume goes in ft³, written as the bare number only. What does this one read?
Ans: 44600
